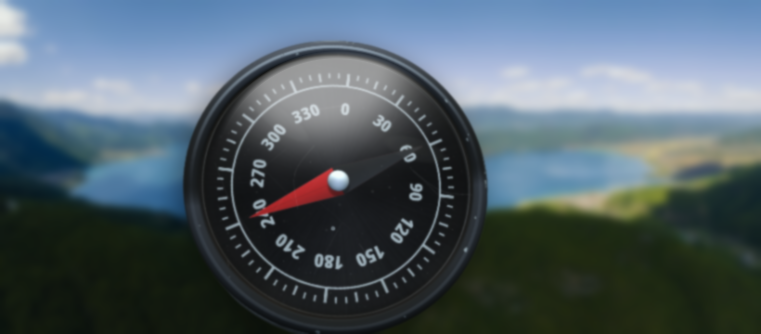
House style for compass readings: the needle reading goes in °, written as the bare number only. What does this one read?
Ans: 240
